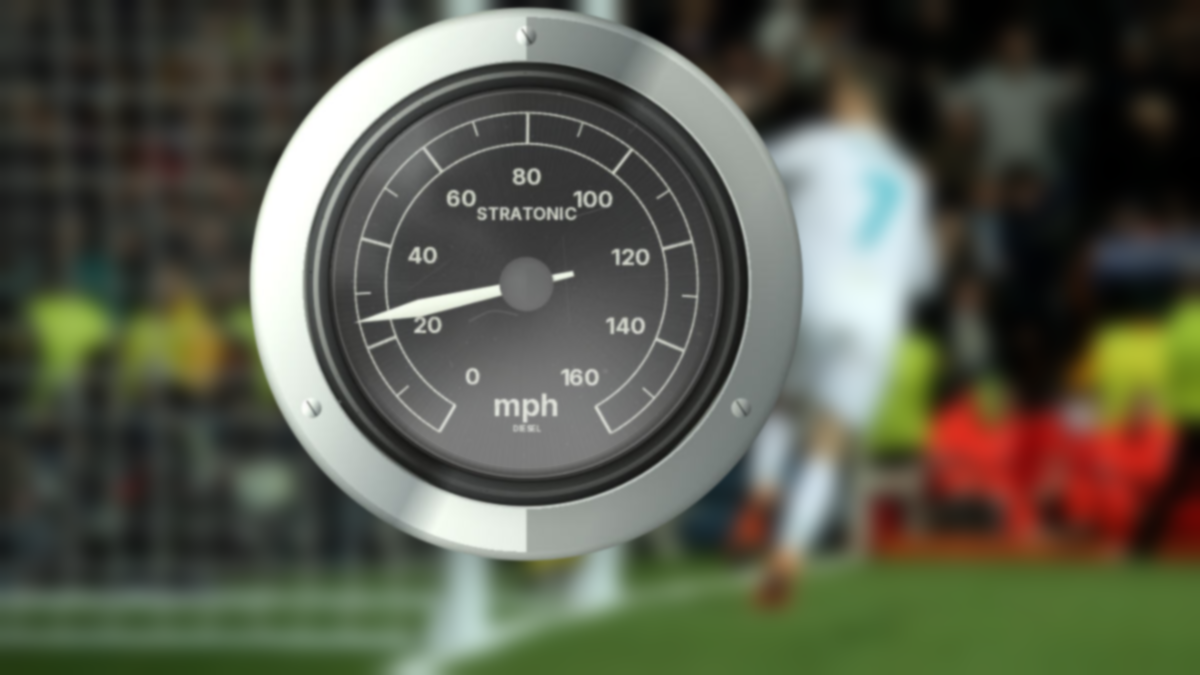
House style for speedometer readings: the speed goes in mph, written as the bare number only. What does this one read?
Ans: 25
